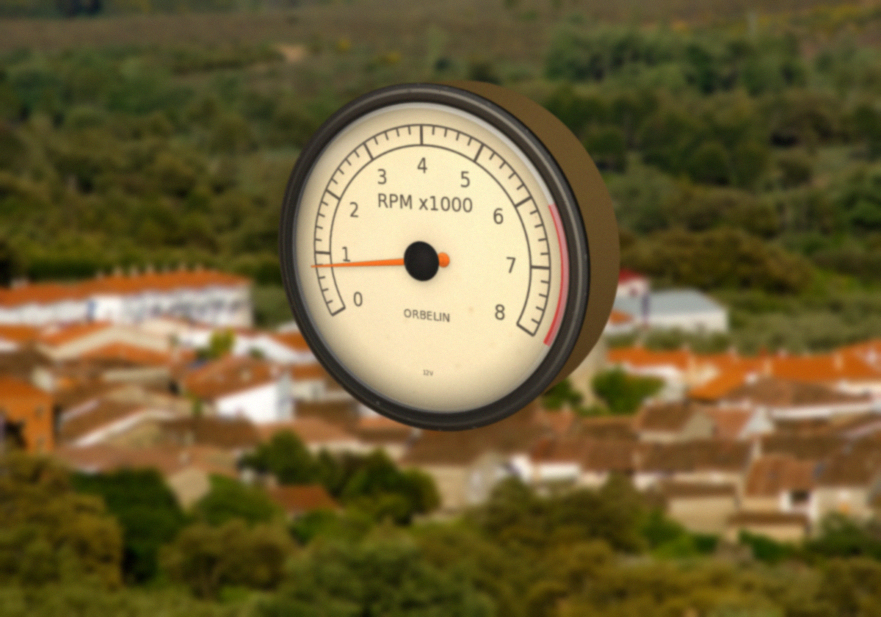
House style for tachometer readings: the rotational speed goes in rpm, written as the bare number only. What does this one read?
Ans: 800
